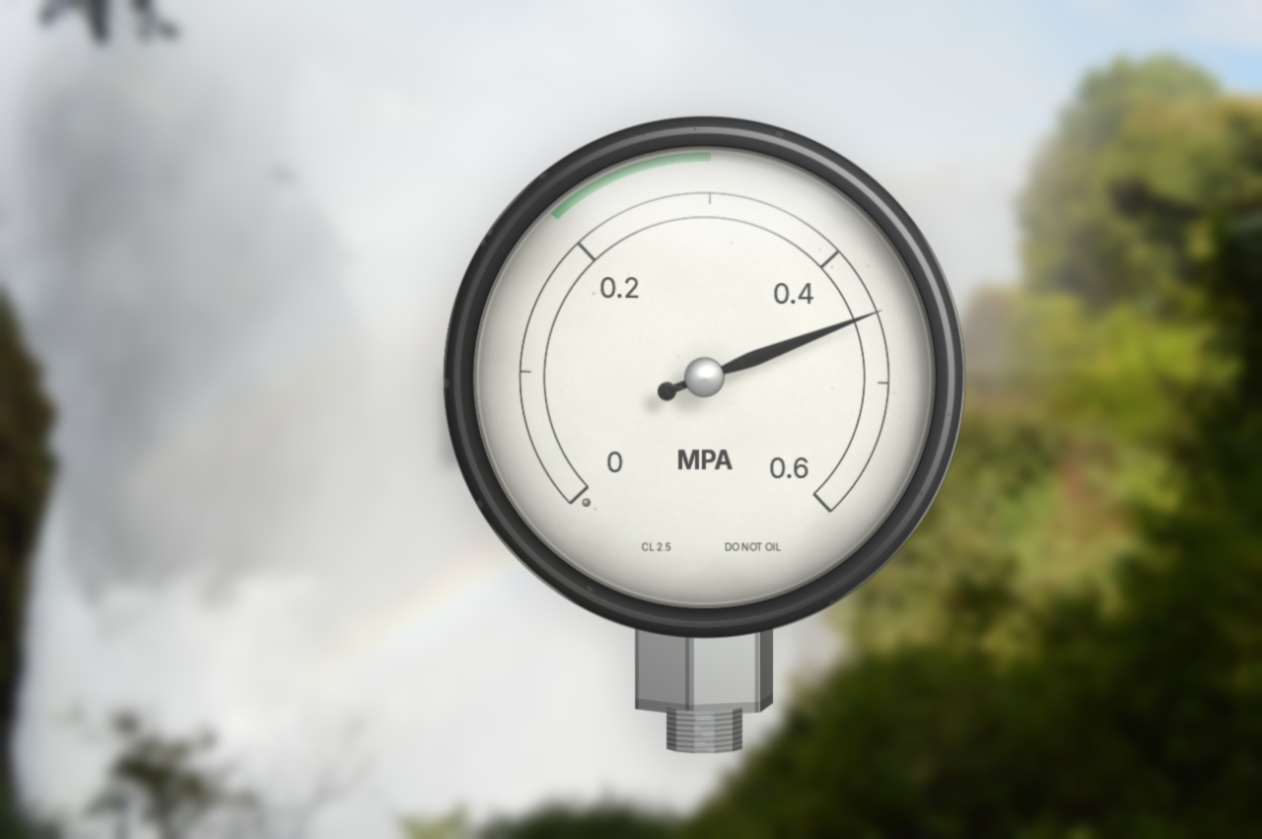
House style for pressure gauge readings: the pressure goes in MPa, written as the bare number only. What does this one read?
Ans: 0.45
